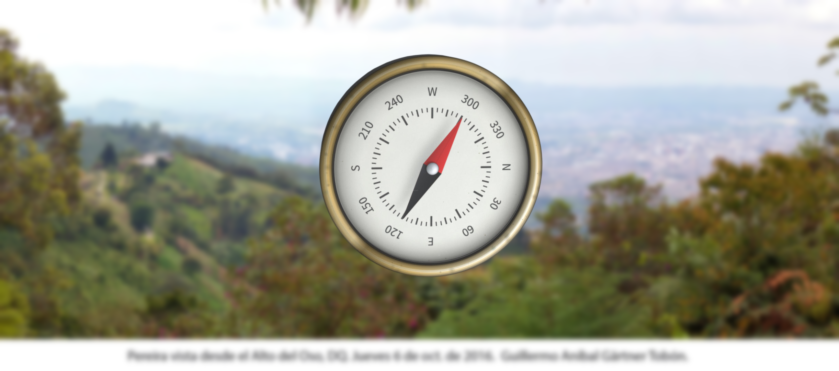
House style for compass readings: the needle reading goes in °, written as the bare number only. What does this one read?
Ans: 300
